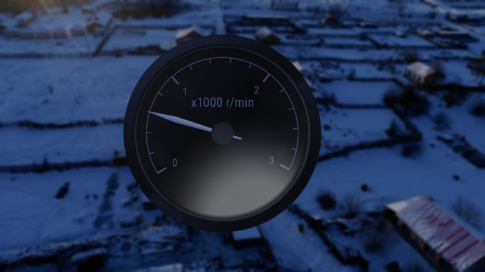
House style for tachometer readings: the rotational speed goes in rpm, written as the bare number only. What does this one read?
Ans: 600
